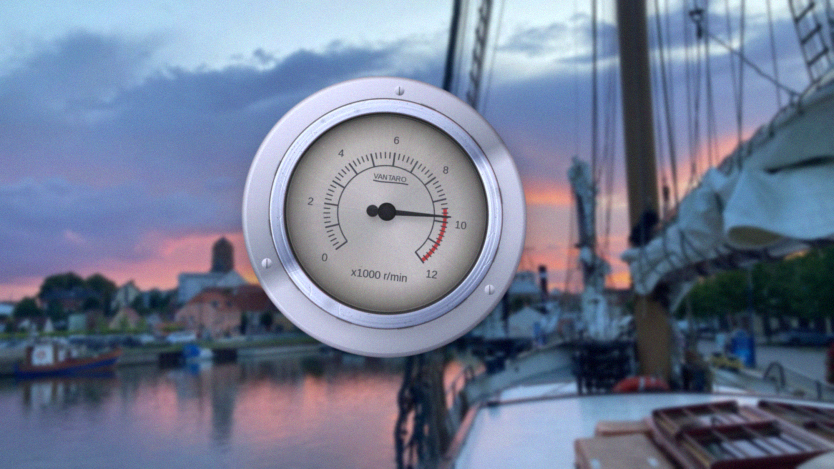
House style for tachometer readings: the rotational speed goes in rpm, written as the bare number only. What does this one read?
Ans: 9800
